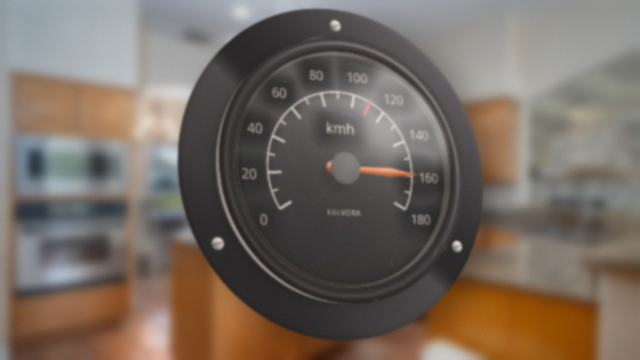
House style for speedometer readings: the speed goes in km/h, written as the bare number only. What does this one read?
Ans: 160
